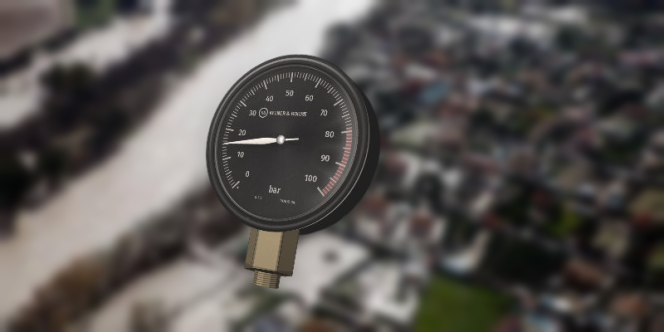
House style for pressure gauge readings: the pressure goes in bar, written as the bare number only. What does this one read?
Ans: 15
